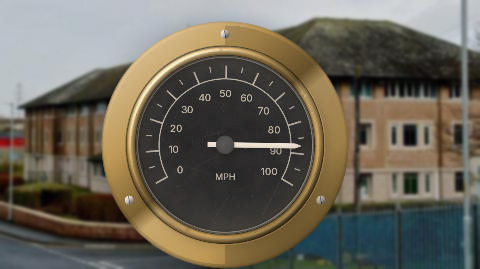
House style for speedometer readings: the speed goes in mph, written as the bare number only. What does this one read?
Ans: 87.5
